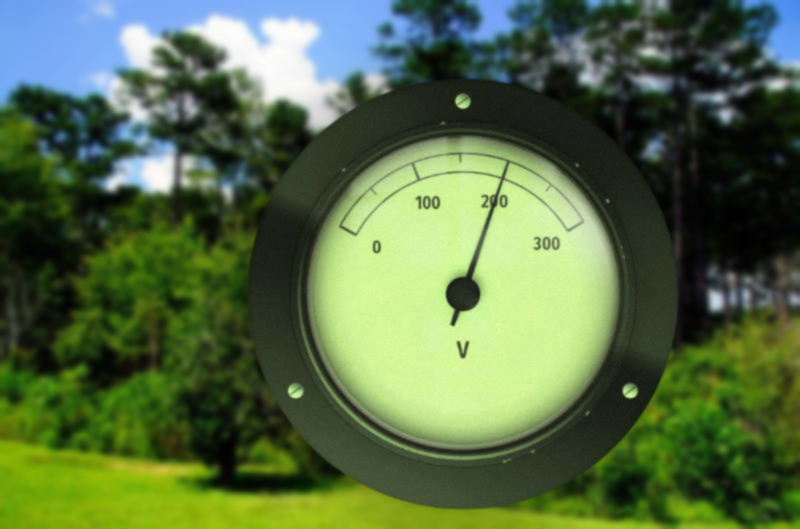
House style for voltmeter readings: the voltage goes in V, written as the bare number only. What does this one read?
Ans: 200
